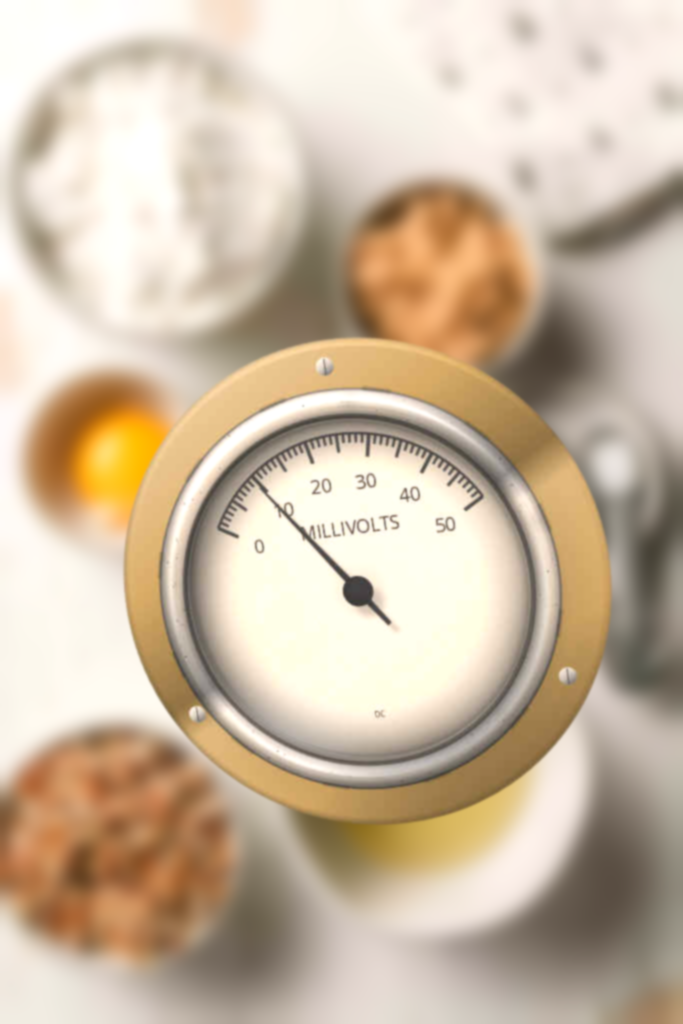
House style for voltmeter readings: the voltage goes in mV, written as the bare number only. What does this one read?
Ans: 10
